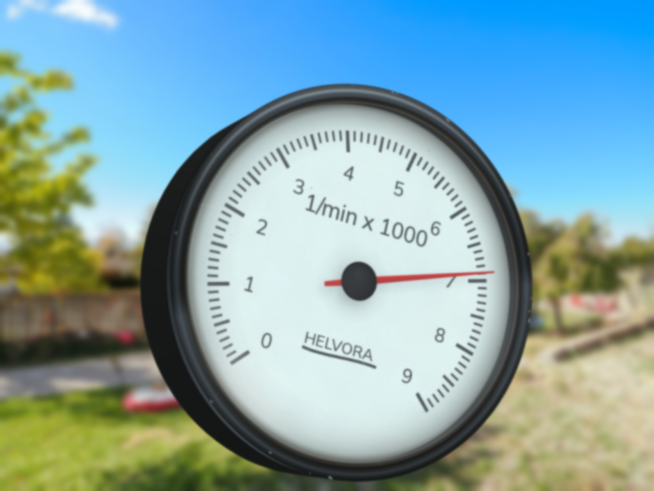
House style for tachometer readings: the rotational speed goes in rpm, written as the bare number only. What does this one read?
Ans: 6900
